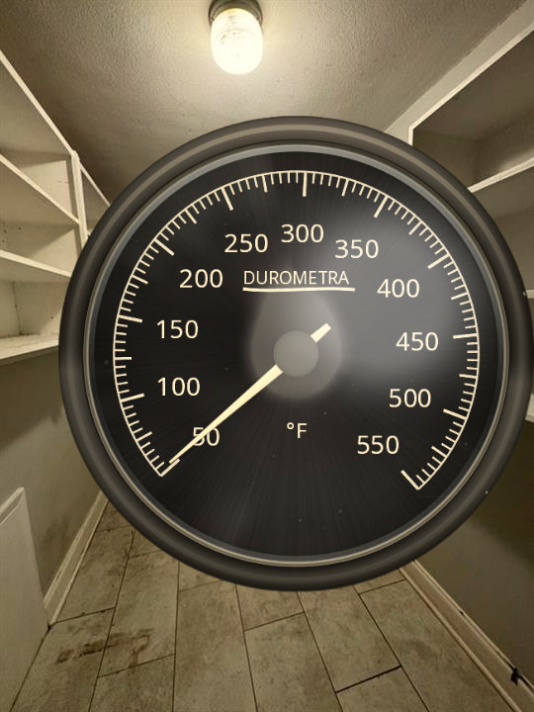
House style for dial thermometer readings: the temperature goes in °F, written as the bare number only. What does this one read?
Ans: 52.5
